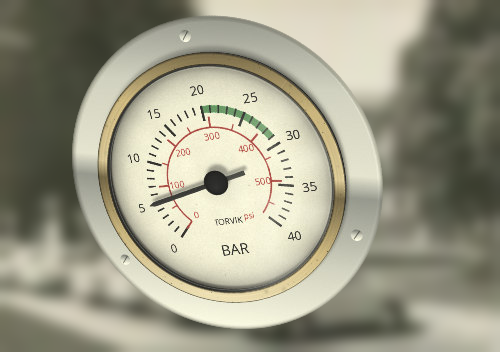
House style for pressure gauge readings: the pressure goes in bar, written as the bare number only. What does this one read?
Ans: 5
